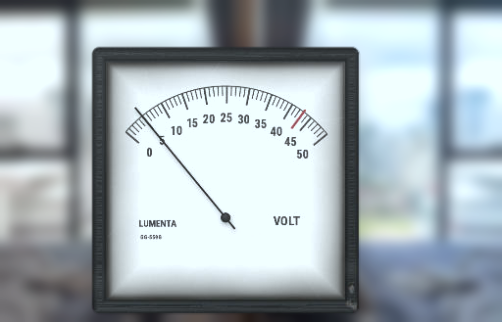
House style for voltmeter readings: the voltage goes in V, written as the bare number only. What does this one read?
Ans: 5
